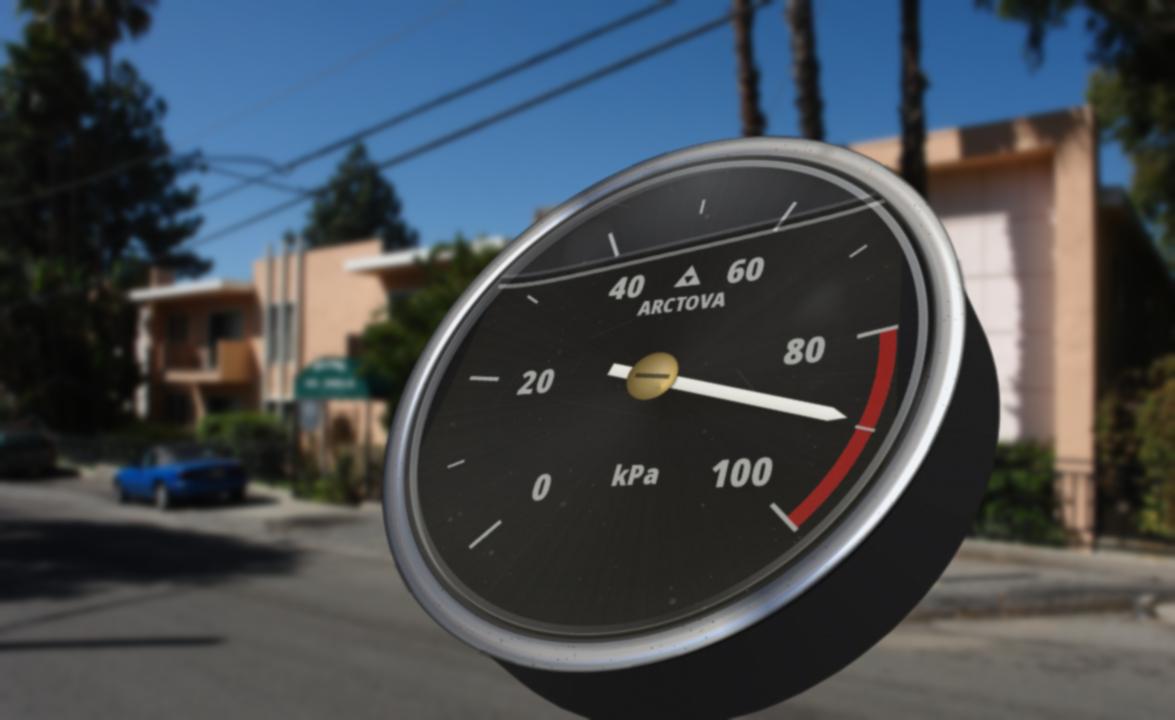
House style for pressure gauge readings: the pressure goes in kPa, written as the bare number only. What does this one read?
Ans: 90
